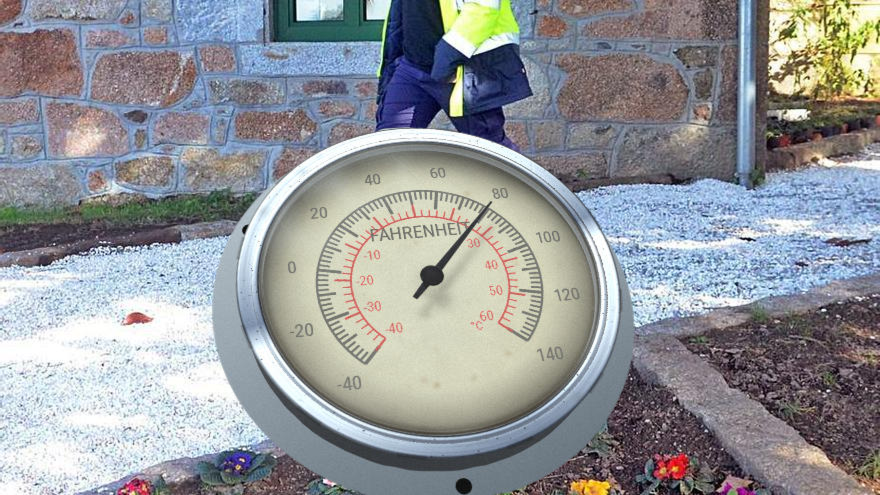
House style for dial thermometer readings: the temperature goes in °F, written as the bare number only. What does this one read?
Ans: 80
